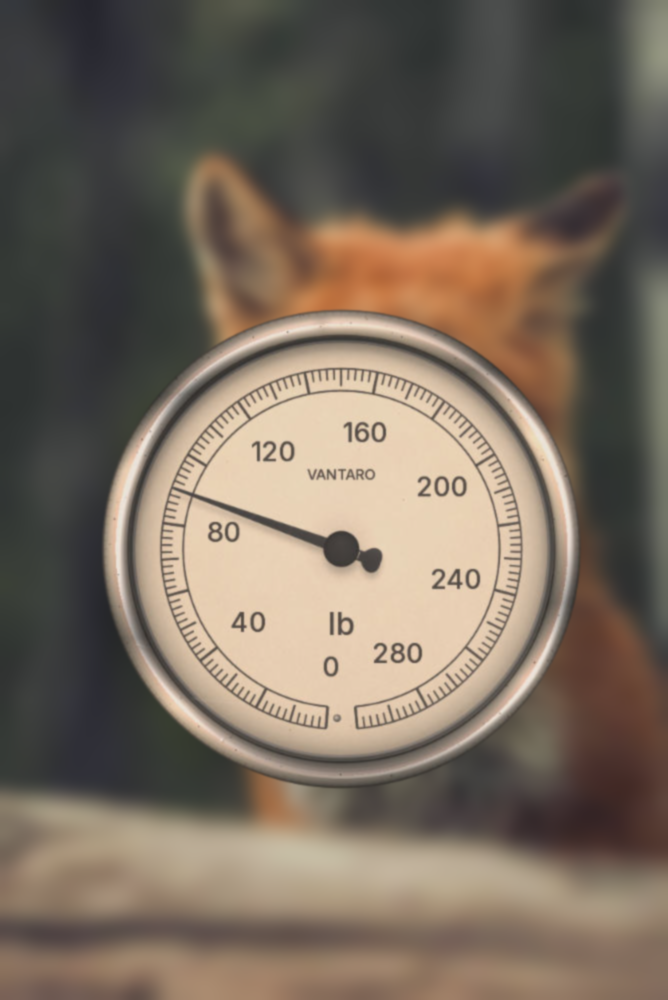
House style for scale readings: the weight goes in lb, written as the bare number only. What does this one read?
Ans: 90
